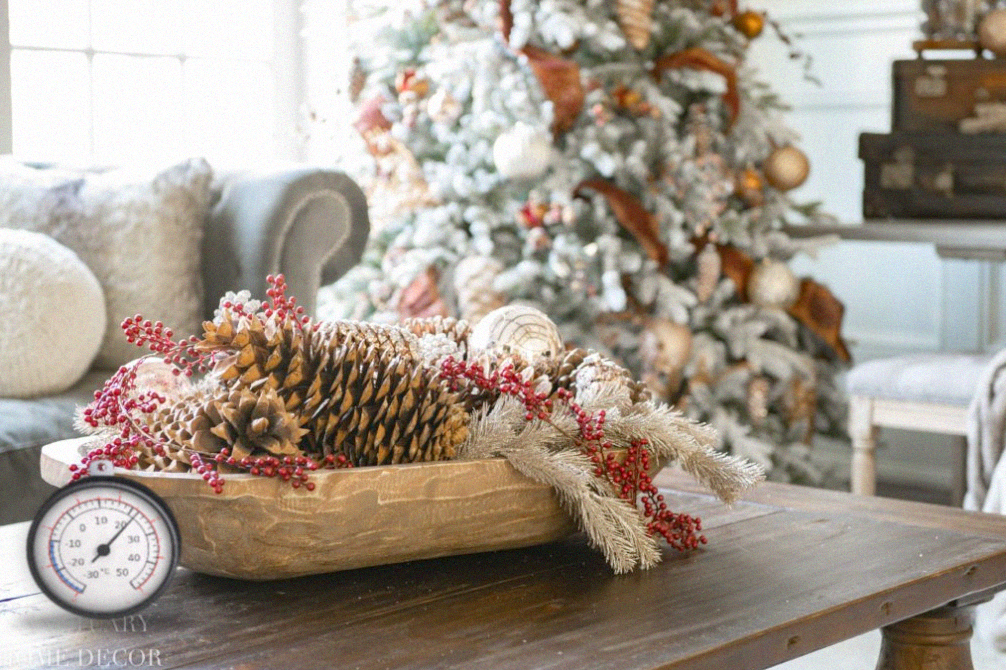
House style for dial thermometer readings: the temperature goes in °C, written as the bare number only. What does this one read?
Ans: 22
